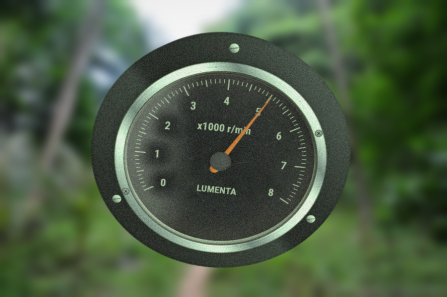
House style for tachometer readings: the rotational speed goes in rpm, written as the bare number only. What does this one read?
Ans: 5000
